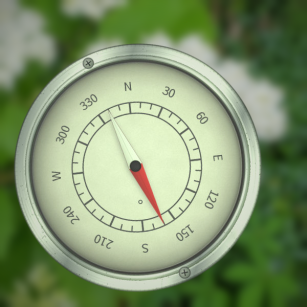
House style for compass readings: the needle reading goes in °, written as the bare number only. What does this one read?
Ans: 160
